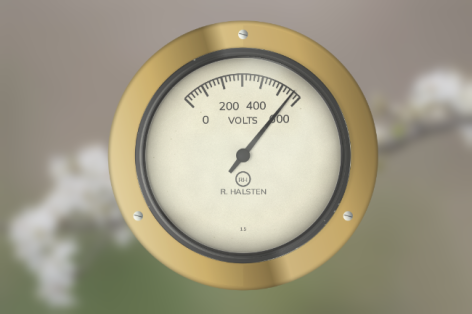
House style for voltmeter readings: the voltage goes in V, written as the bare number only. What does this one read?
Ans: 560
